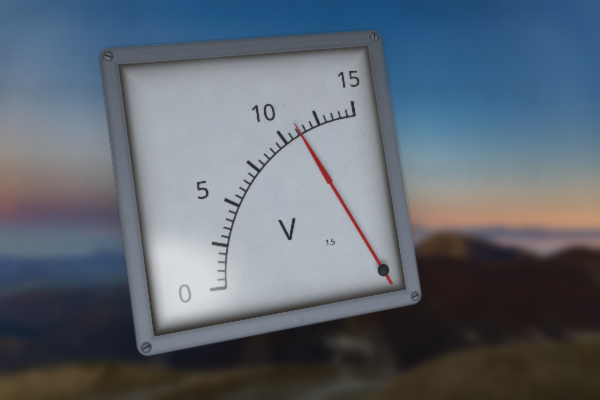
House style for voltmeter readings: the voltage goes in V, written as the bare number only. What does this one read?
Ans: 11
